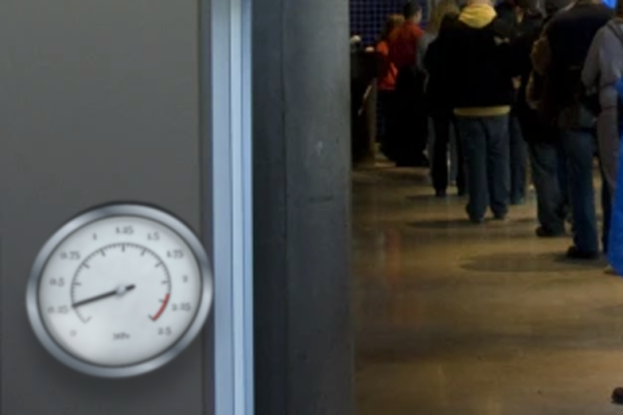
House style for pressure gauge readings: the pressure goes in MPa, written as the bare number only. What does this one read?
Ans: 0.25
